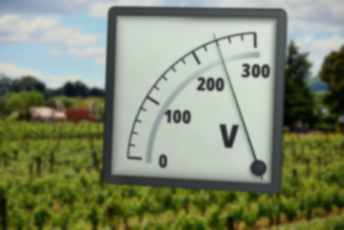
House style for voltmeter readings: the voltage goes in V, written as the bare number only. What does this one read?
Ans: 240
